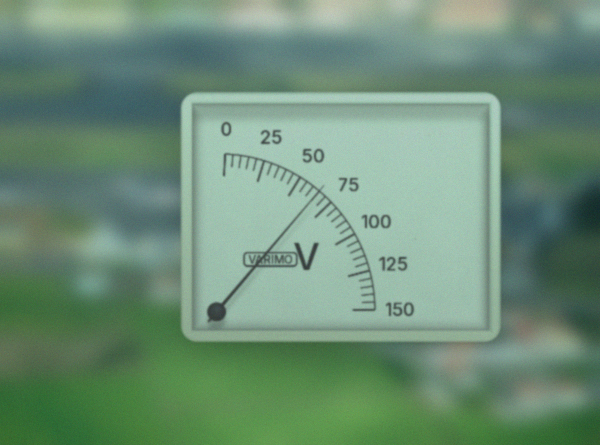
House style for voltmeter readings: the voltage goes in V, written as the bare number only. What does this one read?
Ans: 65
